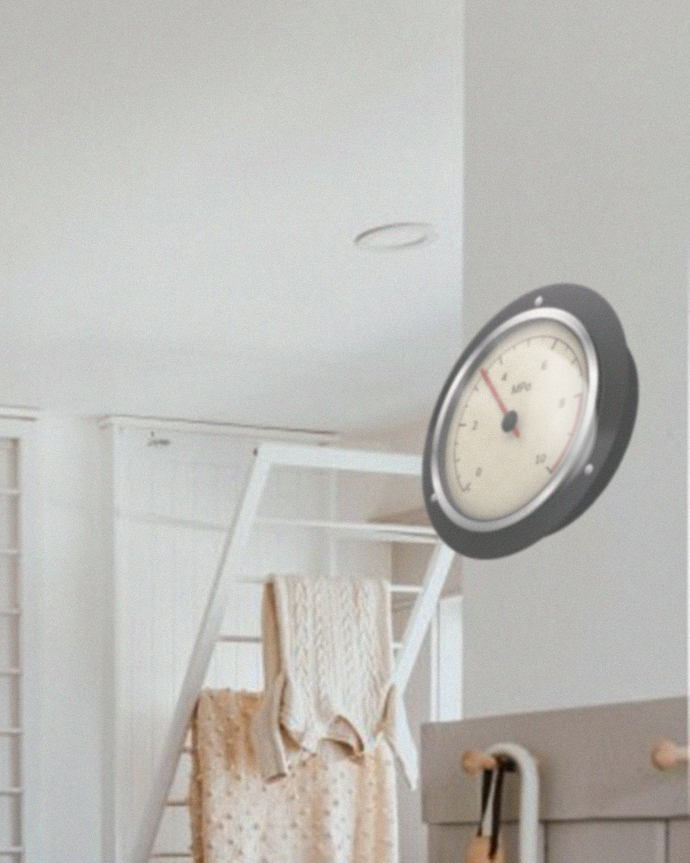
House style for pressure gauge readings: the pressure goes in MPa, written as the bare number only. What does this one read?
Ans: 3.5
